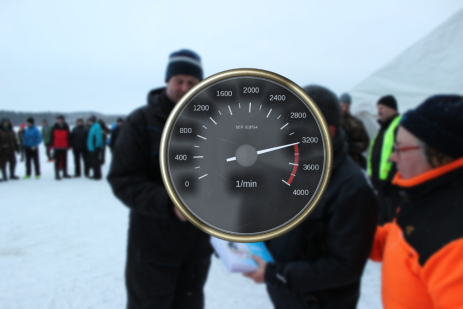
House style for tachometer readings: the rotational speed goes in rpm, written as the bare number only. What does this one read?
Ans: 3200
